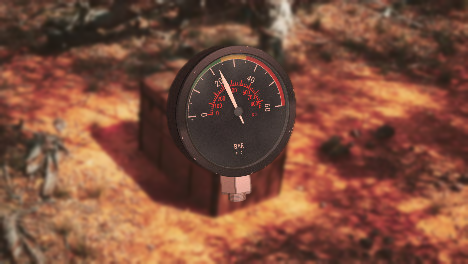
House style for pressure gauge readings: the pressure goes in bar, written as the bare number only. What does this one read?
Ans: 22.5
